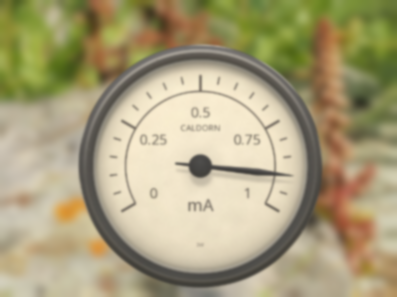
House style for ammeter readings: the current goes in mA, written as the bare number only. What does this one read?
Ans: 0.9
